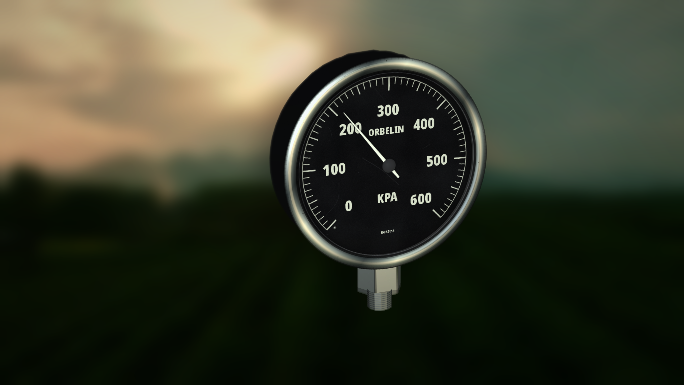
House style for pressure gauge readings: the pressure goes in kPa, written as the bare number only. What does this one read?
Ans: 210
